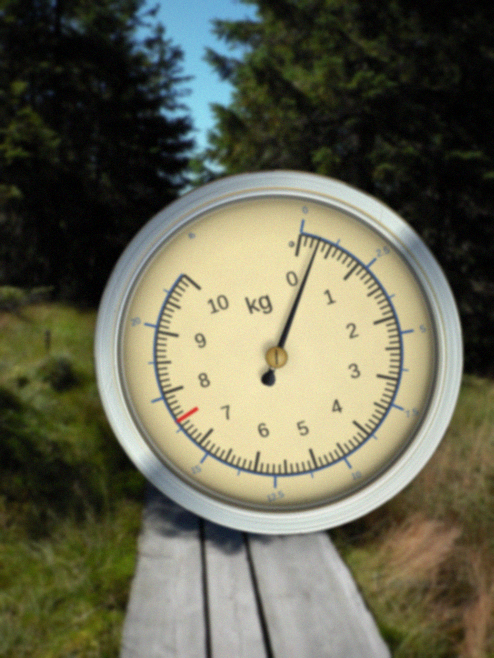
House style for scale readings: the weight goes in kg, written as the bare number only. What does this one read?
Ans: 0.3
